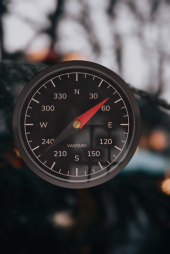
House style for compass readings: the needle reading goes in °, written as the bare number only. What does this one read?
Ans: 50
